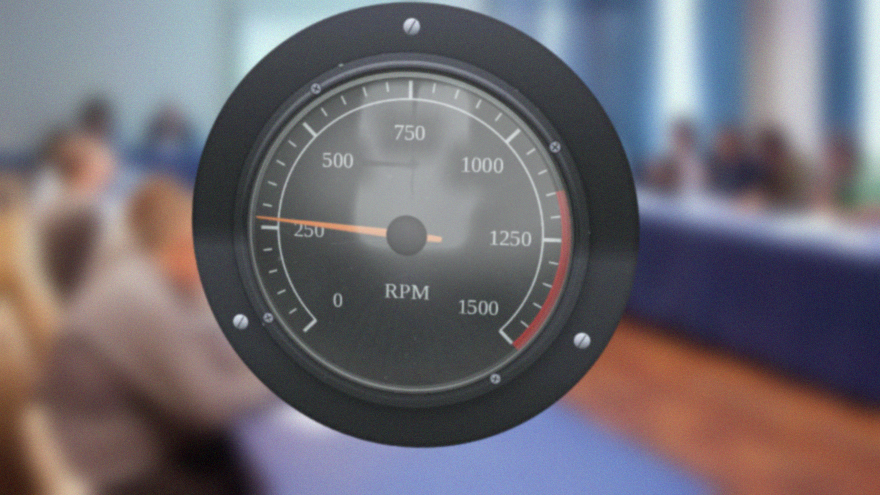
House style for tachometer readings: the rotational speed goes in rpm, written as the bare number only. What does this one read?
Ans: 275
